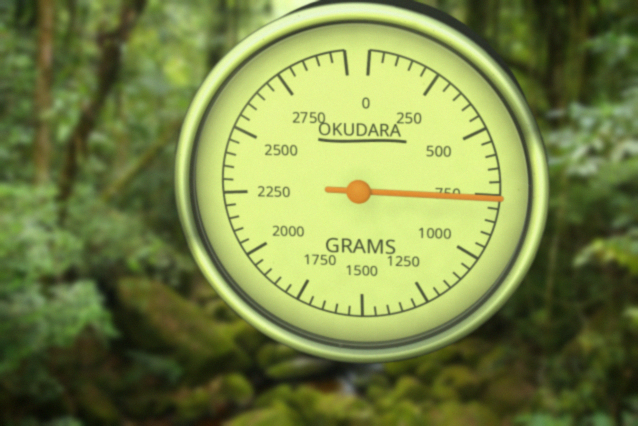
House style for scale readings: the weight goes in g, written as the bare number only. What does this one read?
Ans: 750
